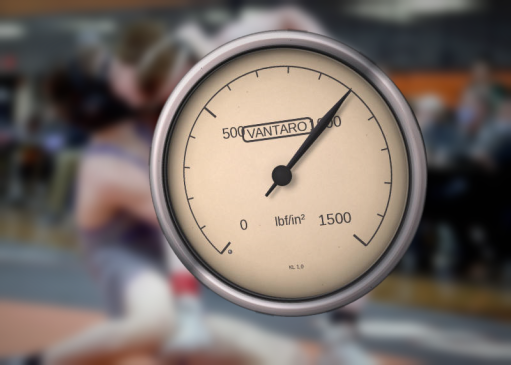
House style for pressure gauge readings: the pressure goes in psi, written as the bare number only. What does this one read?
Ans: 1000
